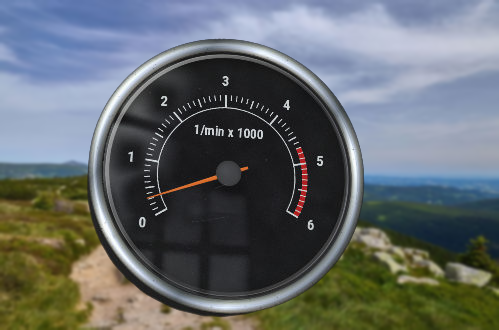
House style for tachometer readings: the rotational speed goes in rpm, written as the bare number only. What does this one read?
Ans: 300
